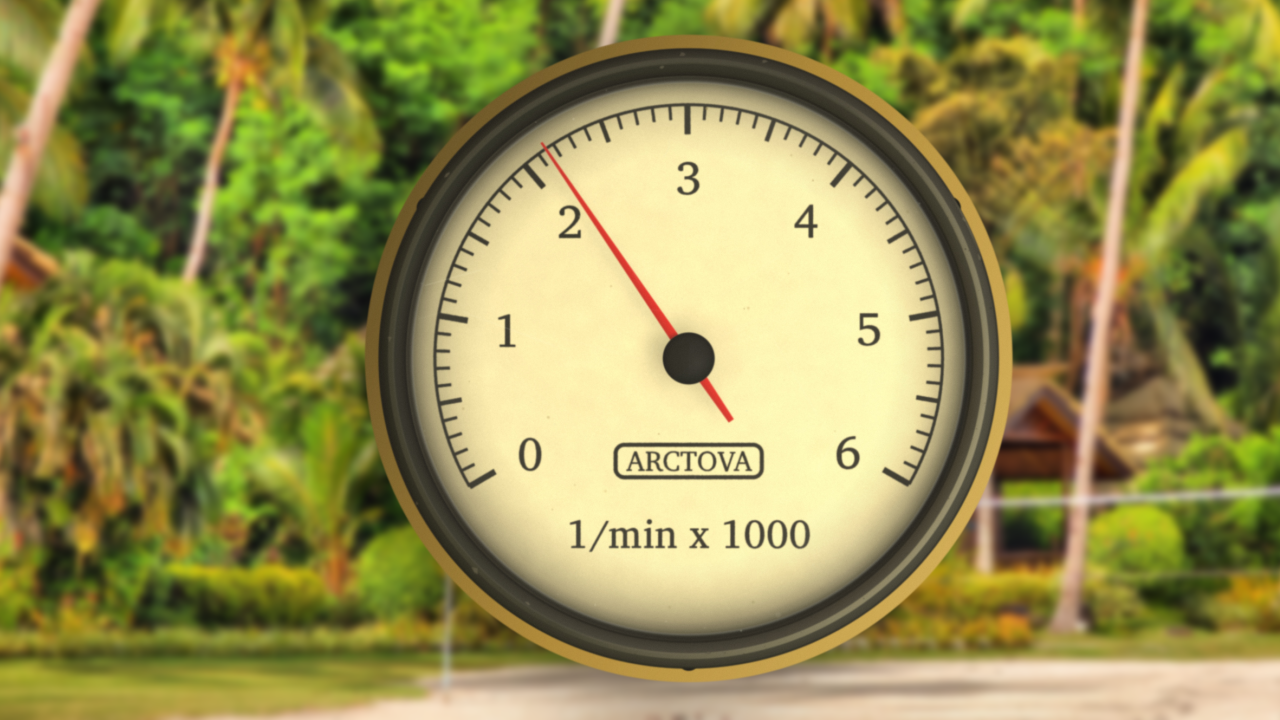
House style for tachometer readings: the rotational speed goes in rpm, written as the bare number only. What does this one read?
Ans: 2150
